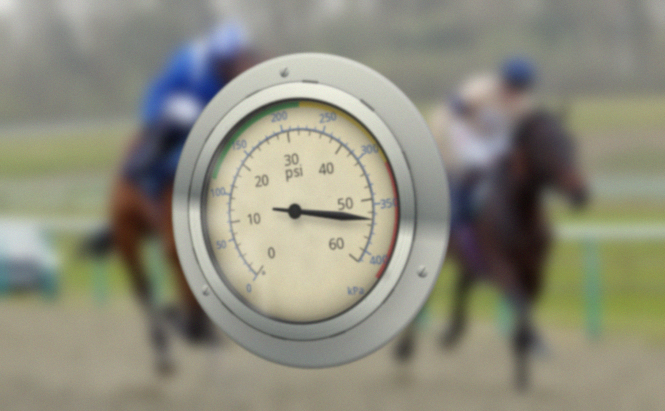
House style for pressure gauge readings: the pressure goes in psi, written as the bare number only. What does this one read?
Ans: 53
